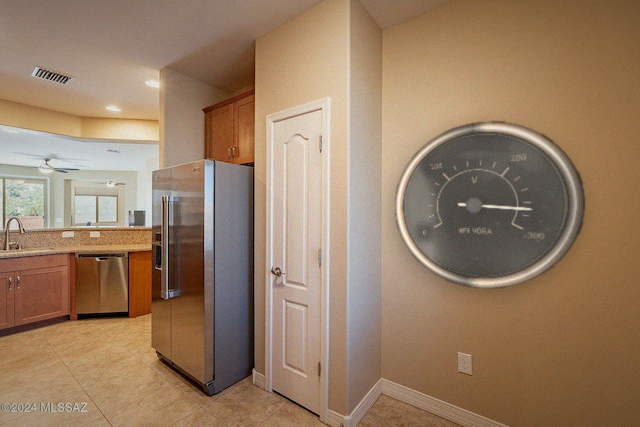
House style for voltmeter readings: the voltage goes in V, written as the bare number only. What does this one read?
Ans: 270
